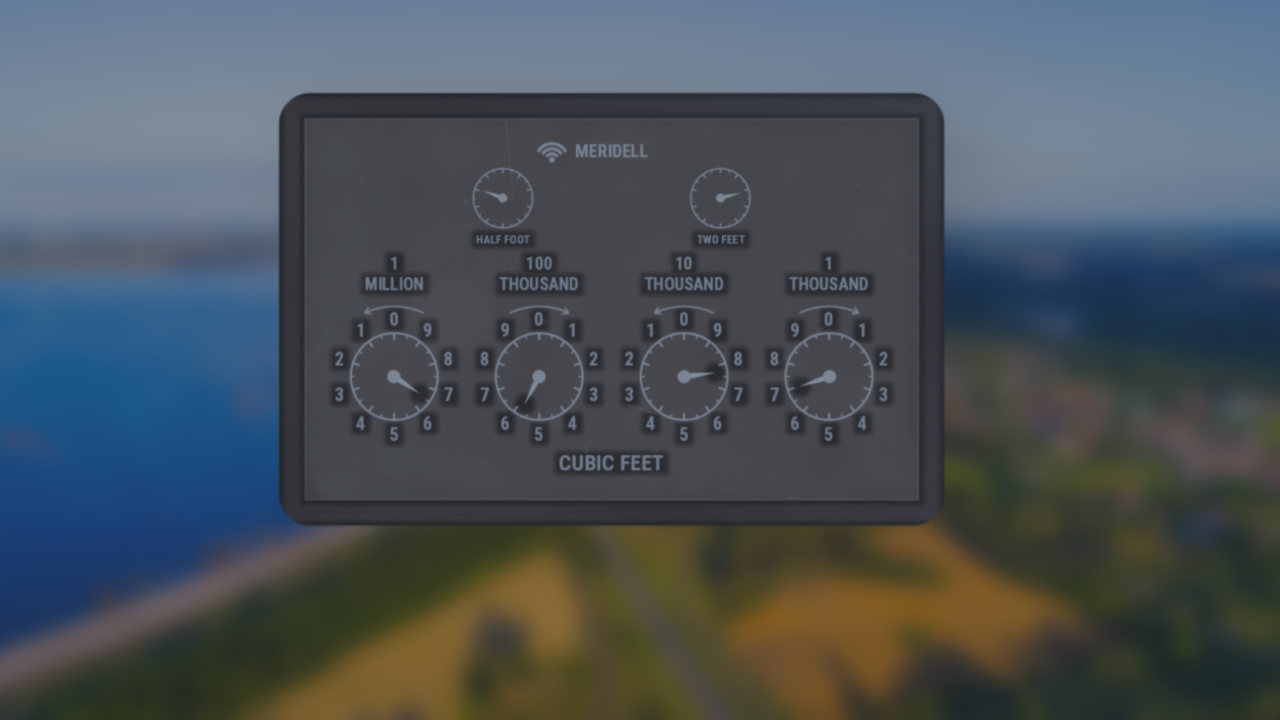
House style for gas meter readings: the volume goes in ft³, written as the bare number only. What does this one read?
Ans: 657700
